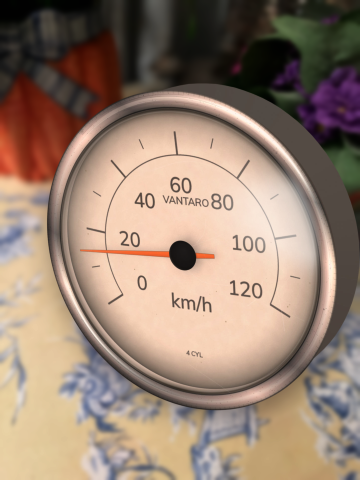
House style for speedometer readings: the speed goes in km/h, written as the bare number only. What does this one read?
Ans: 15
